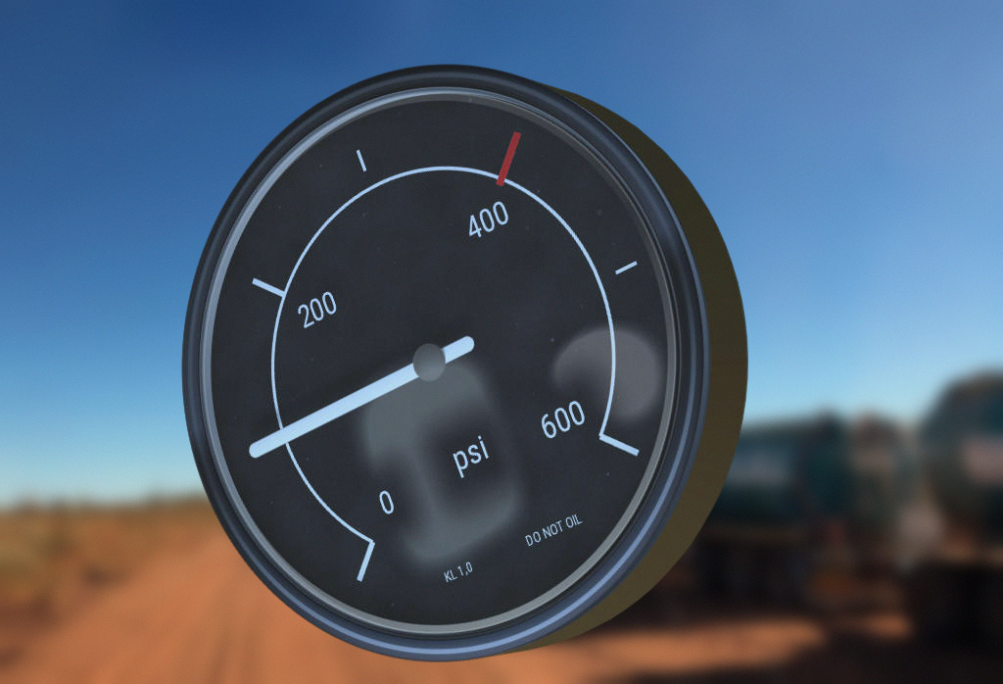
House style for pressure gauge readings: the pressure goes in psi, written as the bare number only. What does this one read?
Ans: 100
